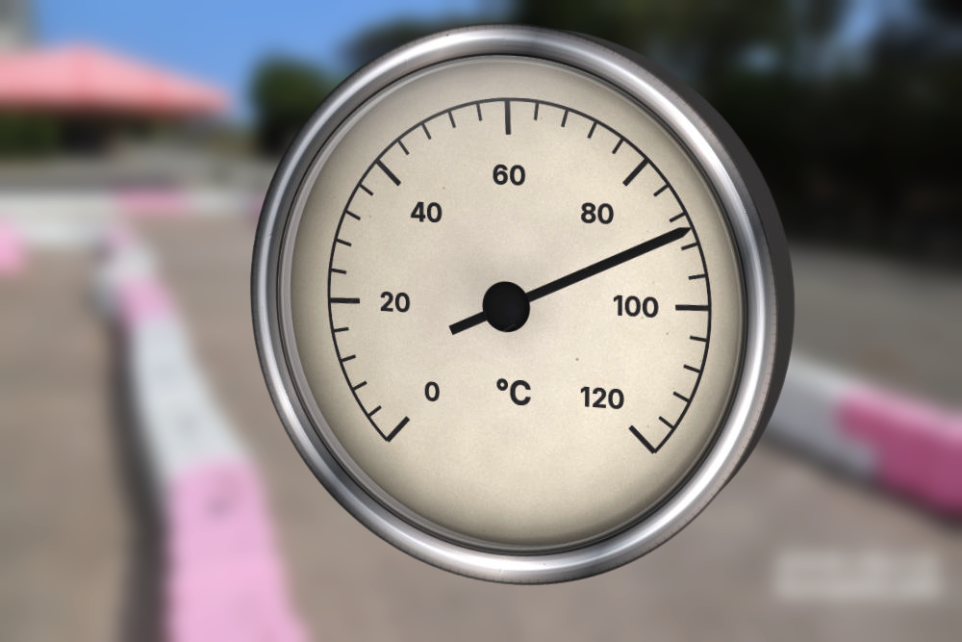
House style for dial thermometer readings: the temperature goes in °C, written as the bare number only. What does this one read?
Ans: 90
